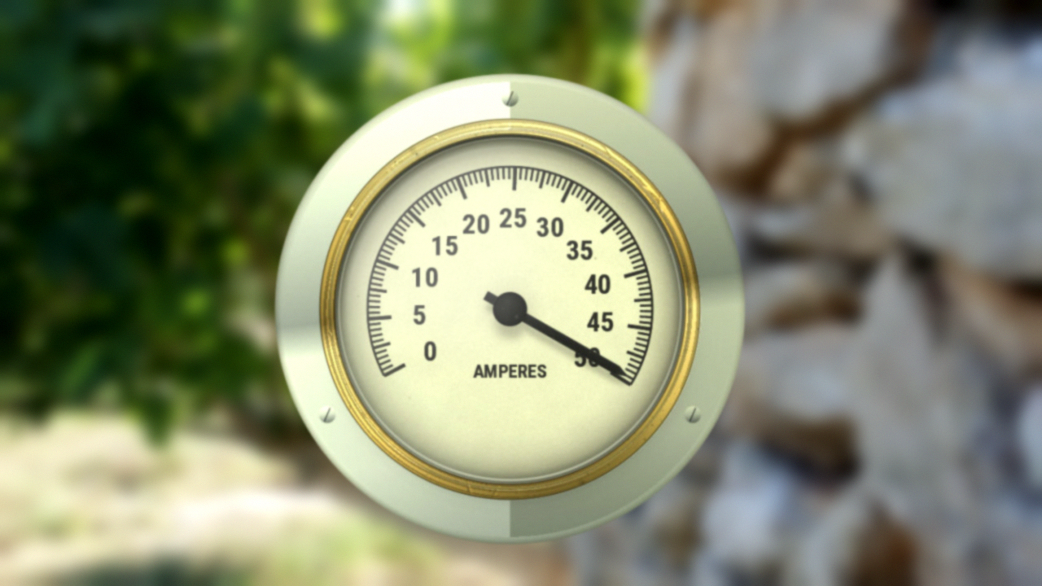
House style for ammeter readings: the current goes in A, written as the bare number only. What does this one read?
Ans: 49.5
